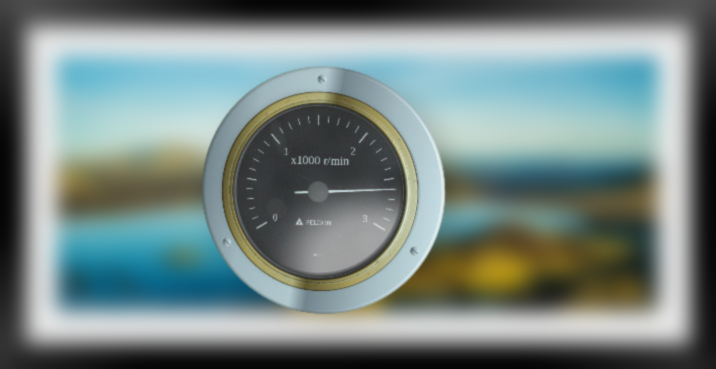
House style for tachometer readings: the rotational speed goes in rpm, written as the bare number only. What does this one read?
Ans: 2600
